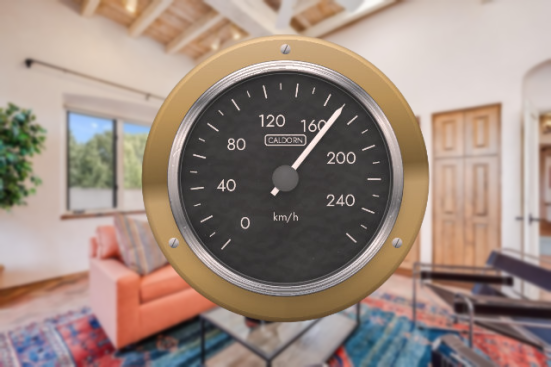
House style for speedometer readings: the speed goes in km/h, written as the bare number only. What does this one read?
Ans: 170
